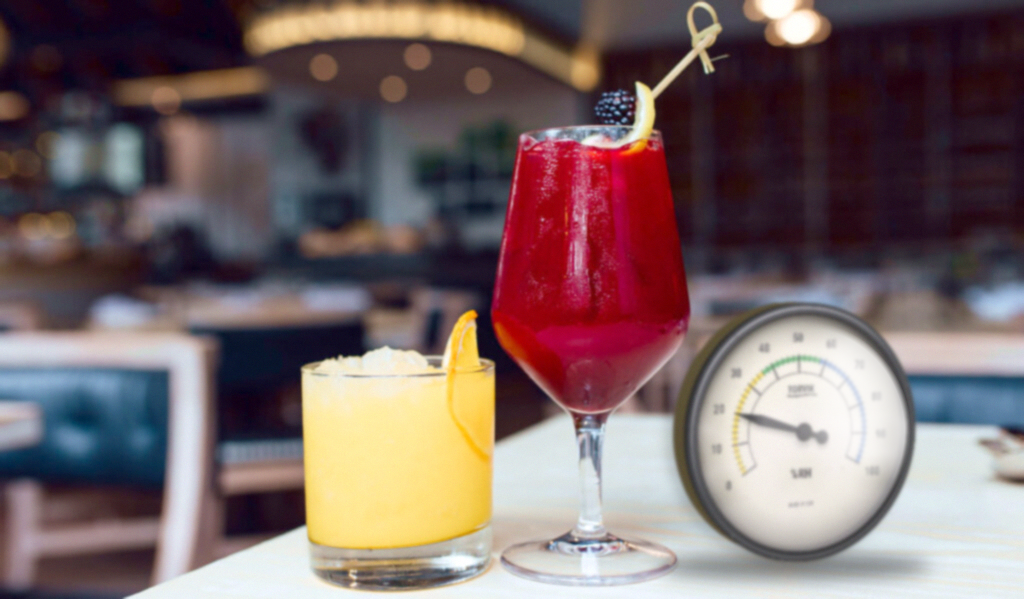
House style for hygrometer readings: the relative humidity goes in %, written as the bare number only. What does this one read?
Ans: 20
